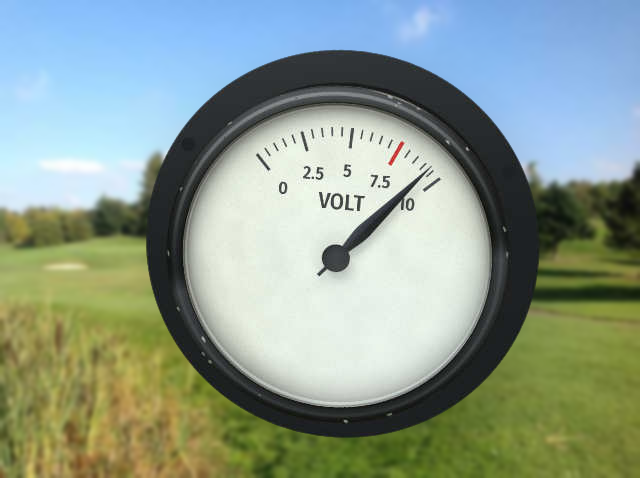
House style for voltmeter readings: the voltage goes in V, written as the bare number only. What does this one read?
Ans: 9.25
